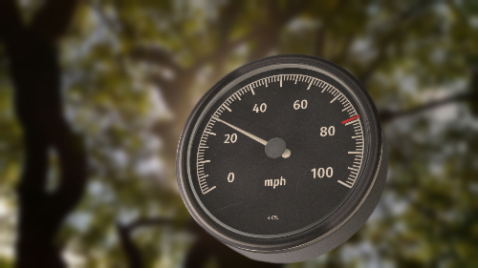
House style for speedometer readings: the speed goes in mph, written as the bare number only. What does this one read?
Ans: 25
